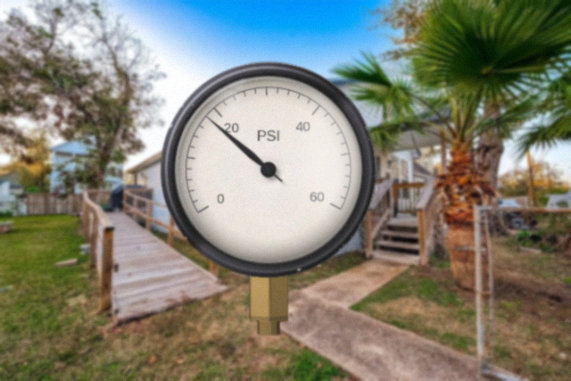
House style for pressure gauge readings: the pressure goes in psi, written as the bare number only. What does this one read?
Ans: 18
